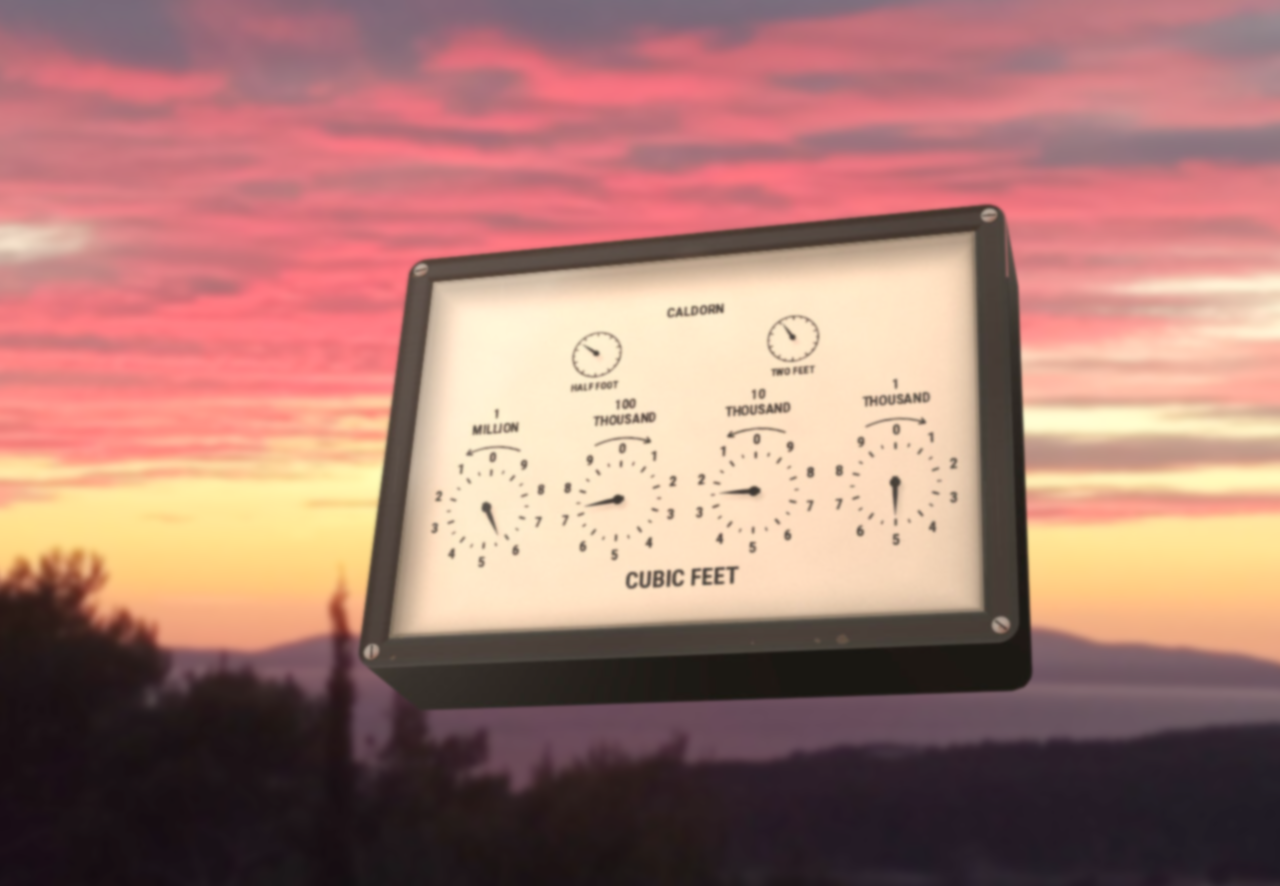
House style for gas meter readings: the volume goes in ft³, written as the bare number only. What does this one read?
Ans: 572500
